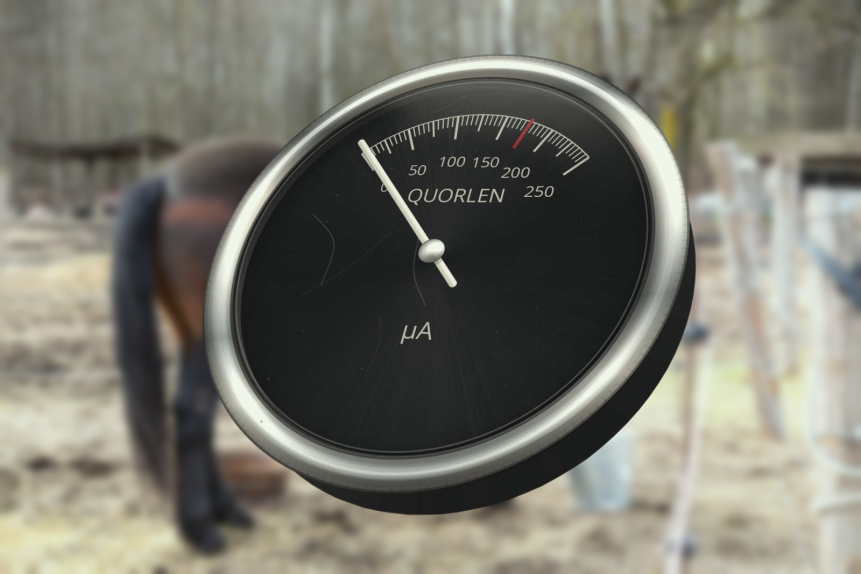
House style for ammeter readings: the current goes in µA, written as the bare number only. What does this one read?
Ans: 5
